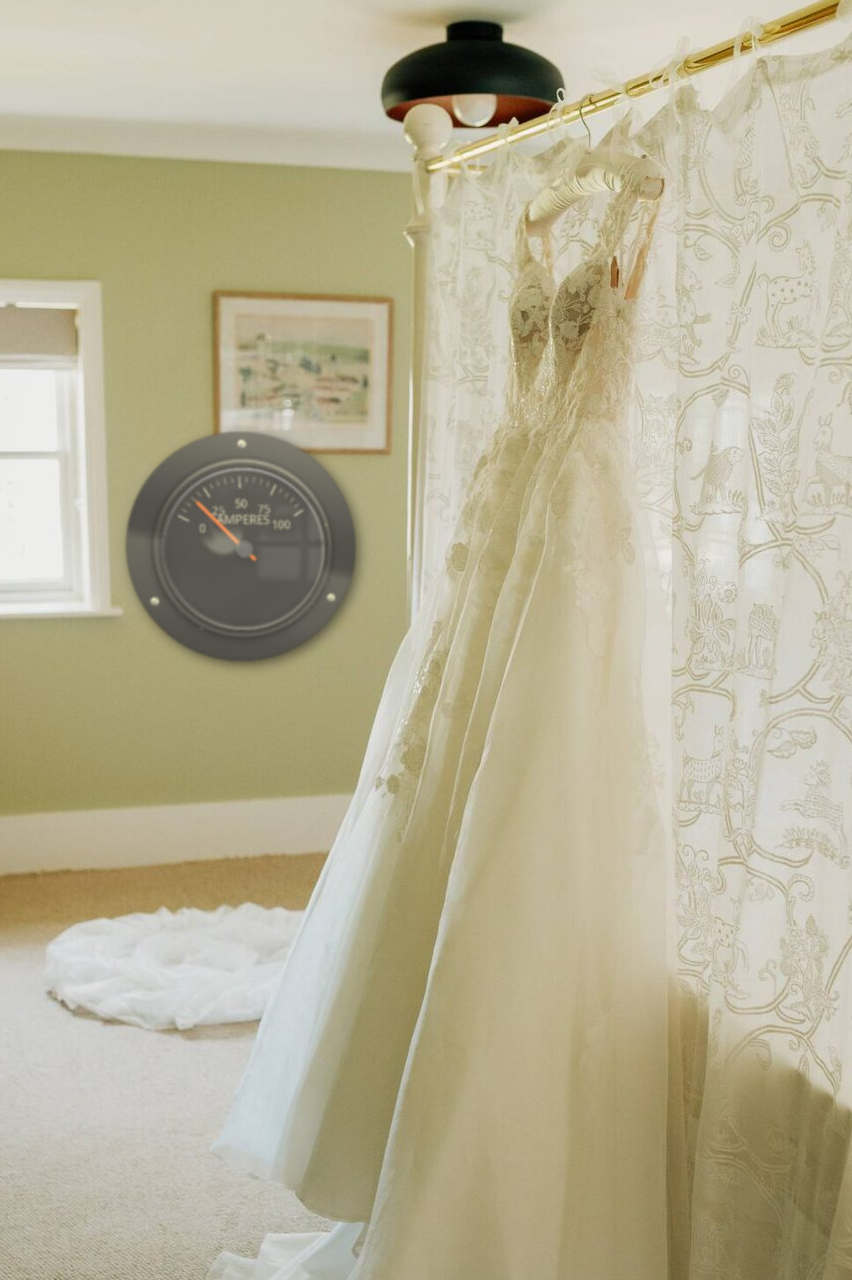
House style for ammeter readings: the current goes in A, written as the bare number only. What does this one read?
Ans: 15
